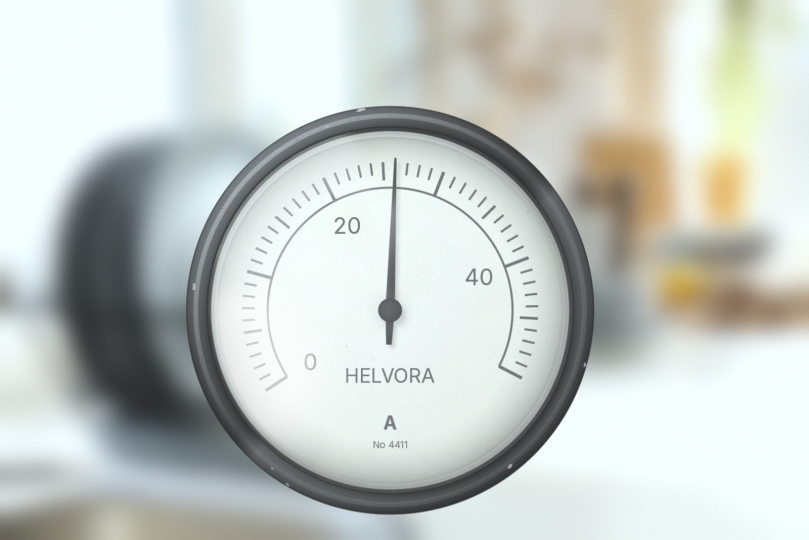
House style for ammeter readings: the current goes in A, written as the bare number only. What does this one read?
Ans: 26
